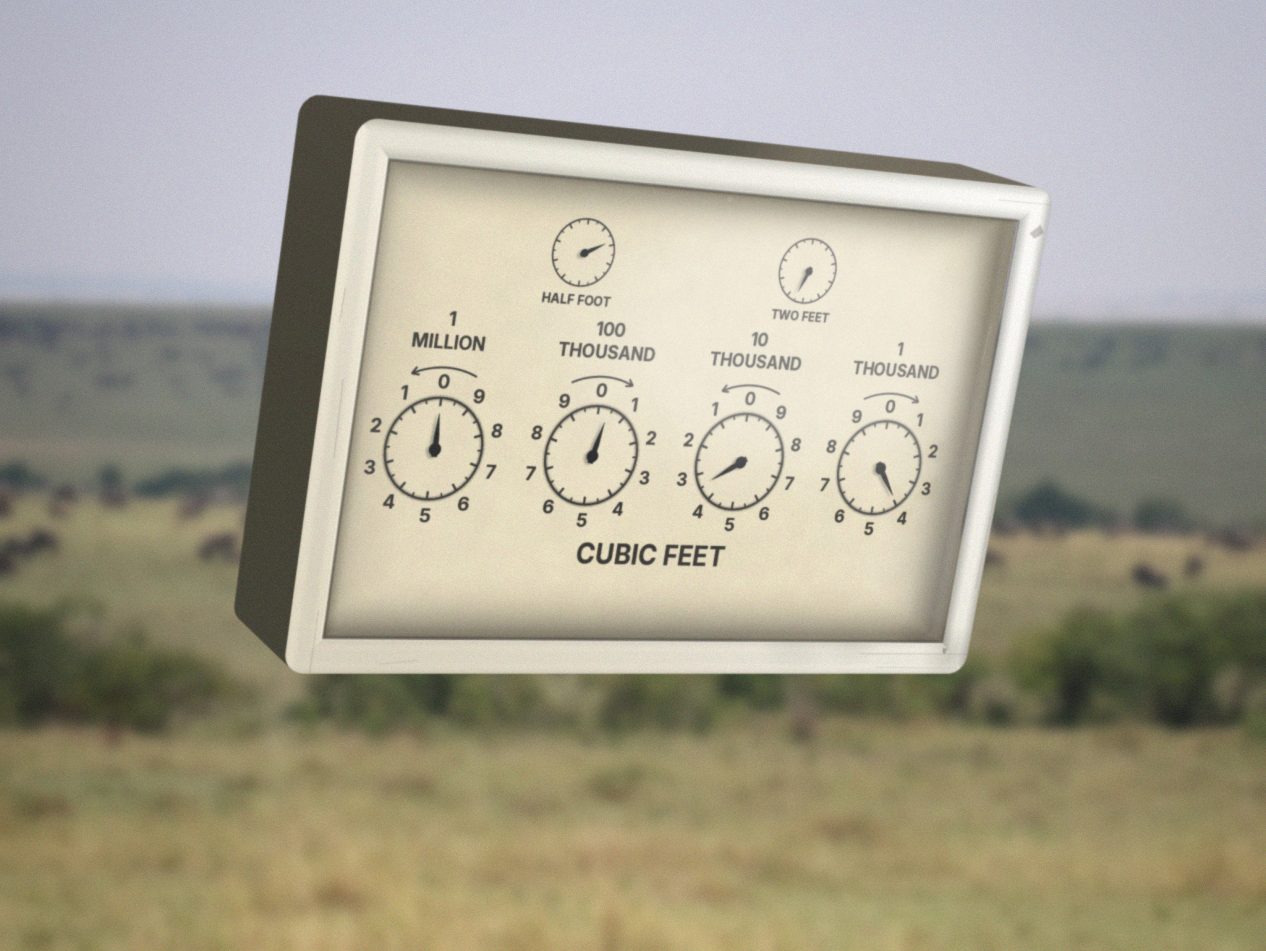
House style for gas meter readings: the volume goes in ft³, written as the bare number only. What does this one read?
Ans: 3400
